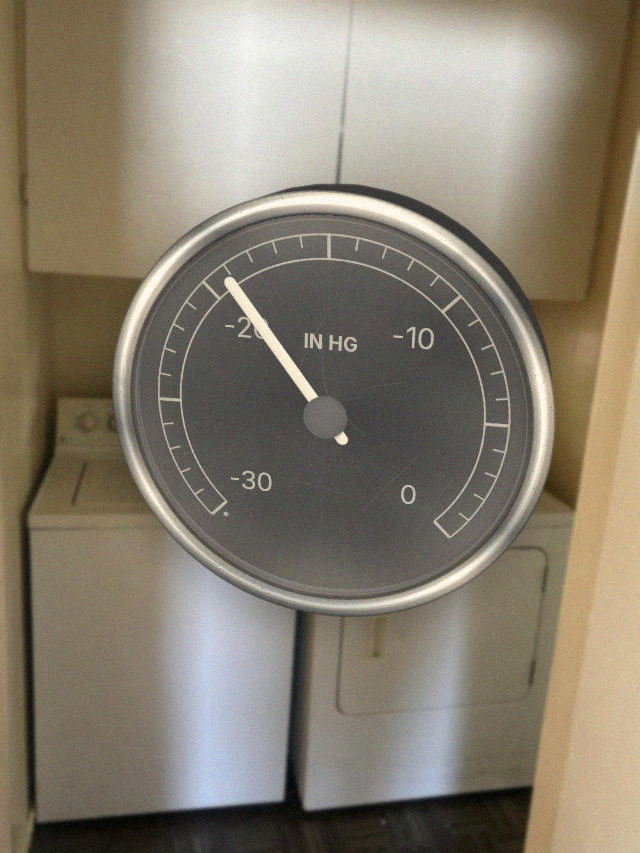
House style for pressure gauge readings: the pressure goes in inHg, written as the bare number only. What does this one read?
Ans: -19
